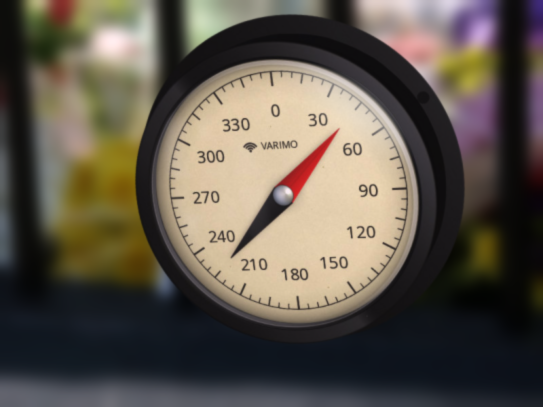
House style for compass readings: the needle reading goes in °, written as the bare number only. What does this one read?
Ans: 45
